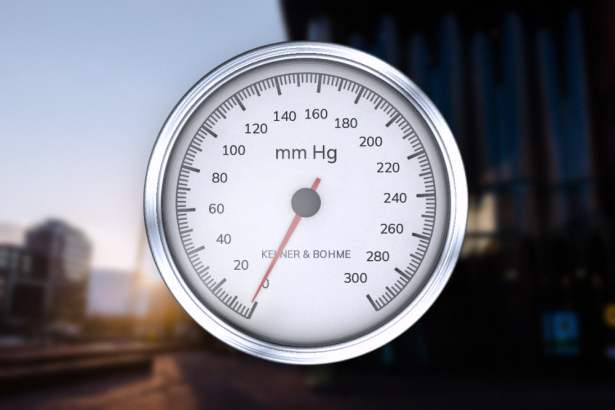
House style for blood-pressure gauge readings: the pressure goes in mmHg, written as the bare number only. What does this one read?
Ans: 2
